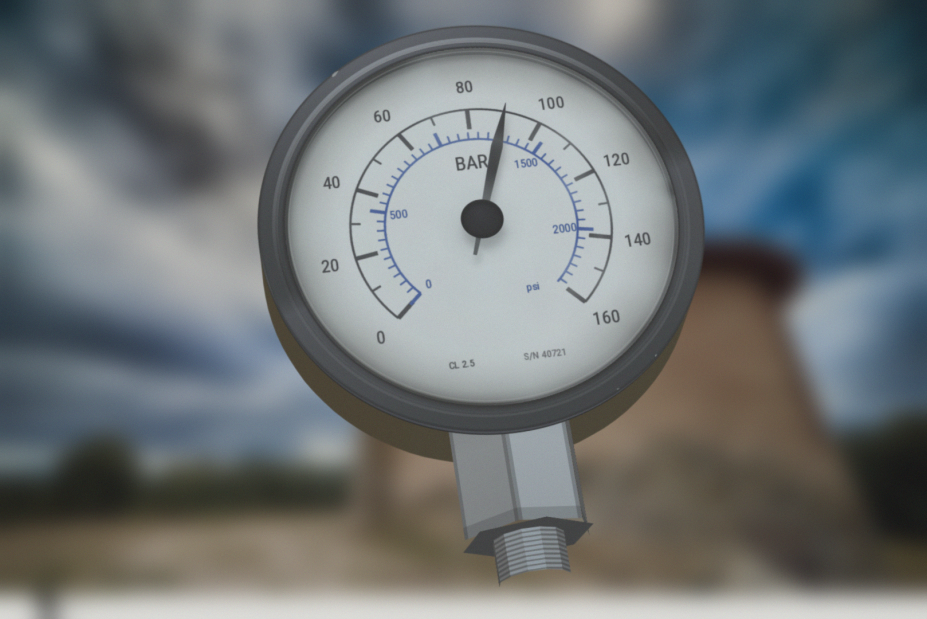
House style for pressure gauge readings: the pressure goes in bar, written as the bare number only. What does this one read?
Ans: 90
